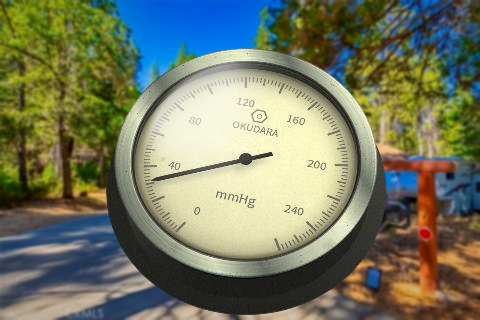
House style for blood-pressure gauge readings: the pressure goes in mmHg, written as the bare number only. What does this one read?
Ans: 30
